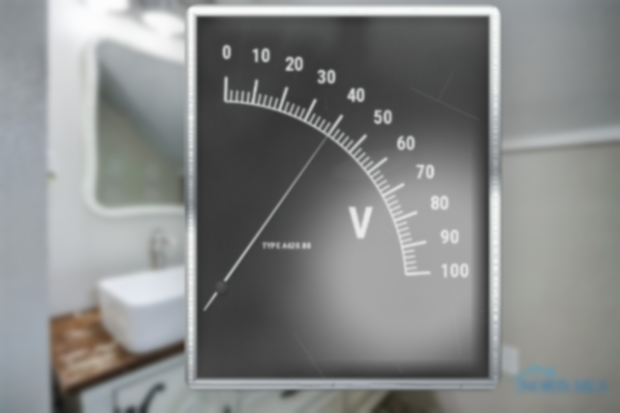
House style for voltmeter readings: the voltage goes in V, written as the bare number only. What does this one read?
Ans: 40
